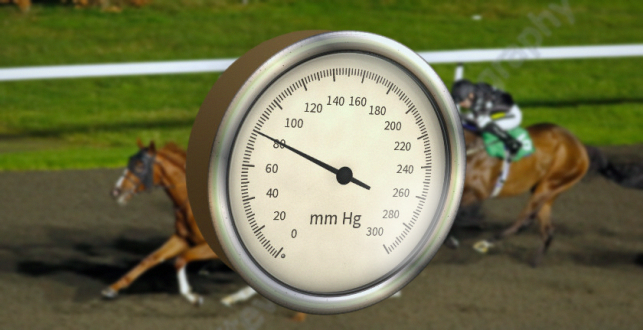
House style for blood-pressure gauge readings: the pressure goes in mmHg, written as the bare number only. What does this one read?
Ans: 80
